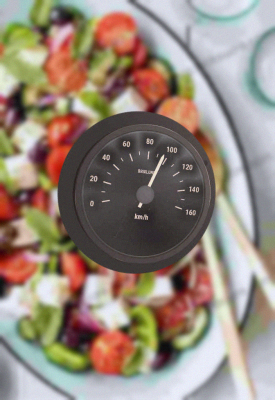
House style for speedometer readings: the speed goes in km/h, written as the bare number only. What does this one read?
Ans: 95
